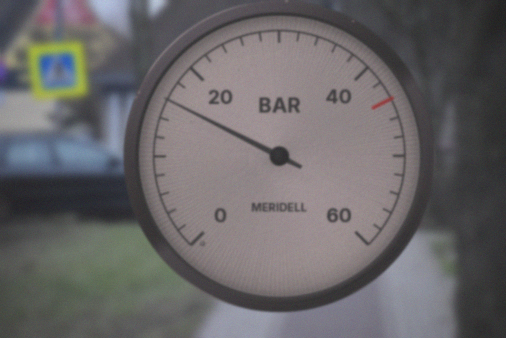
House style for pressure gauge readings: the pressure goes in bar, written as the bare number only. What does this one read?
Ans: 16
